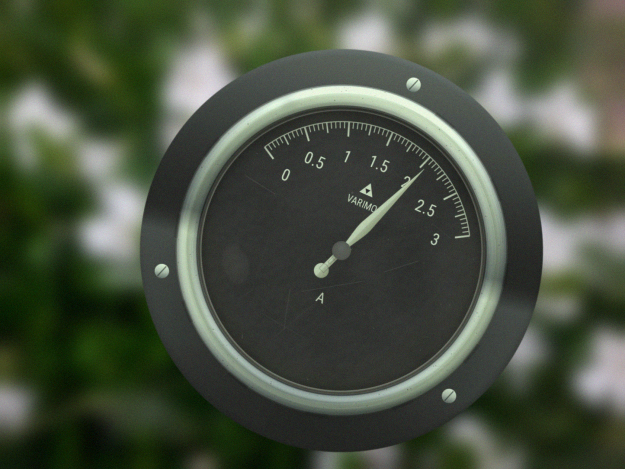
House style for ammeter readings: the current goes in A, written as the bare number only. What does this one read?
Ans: 2.05
